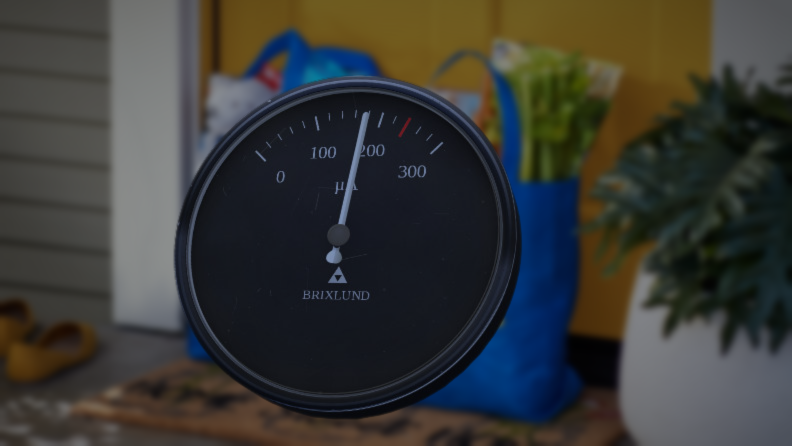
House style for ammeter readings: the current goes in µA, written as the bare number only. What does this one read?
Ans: 180
